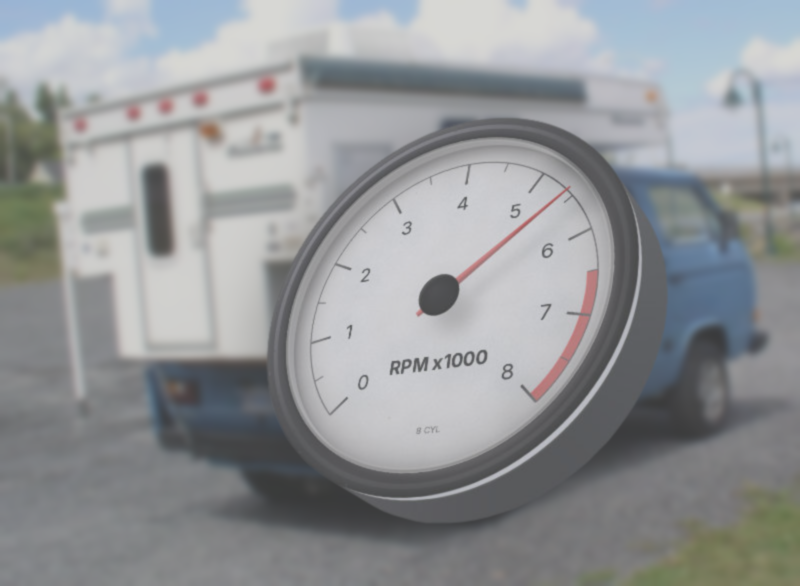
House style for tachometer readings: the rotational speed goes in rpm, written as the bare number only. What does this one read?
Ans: 5500
